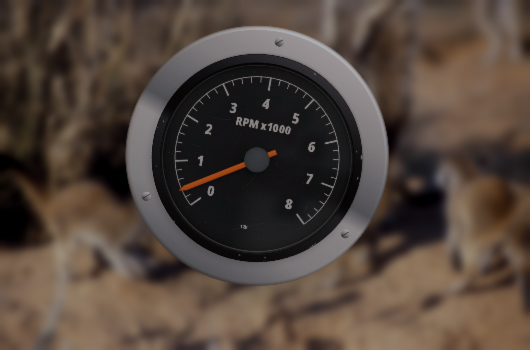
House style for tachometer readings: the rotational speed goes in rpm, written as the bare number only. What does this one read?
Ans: 400
